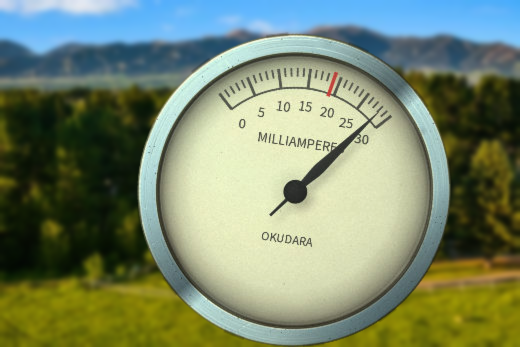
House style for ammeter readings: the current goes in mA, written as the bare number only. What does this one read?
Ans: 28
